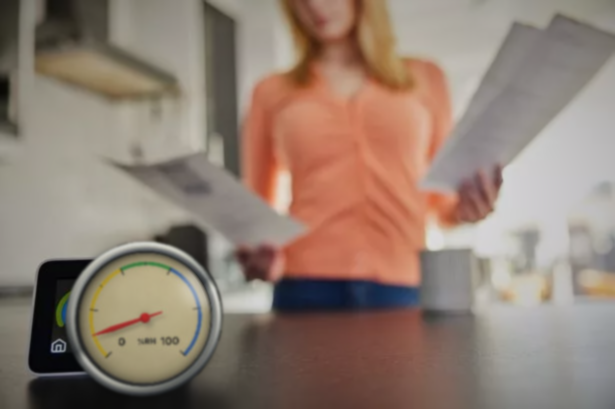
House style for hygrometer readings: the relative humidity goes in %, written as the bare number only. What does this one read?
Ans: 10
